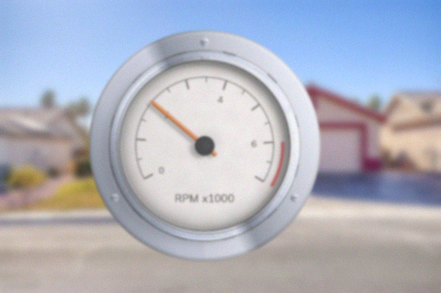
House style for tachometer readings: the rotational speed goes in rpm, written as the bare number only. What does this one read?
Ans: 2000
